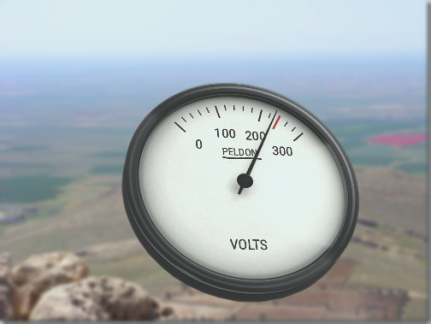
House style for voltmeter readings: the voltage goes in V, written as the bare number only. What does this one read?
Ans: 230
